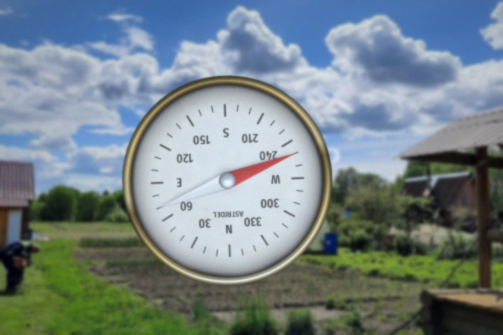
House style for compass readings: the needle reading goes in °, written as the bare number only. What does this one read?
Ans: 250
